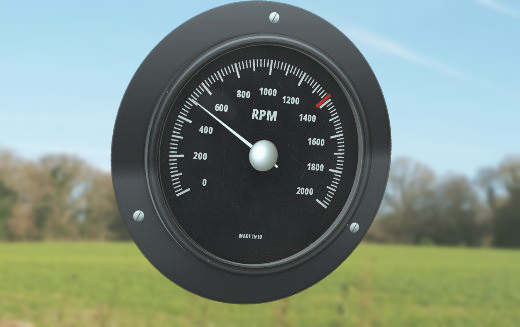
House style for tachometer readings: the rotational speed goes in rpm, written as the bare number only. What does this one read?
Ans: 500
